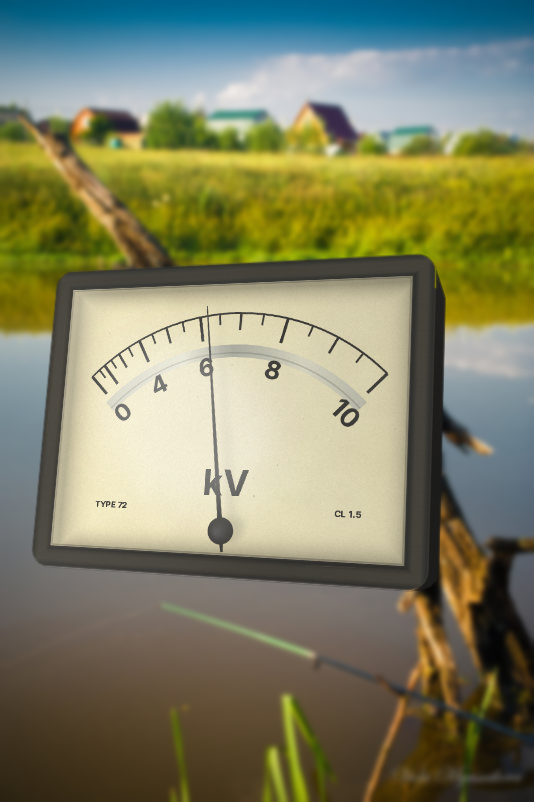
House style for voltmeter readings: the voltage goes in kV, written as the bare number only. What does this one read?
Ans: 6.25
